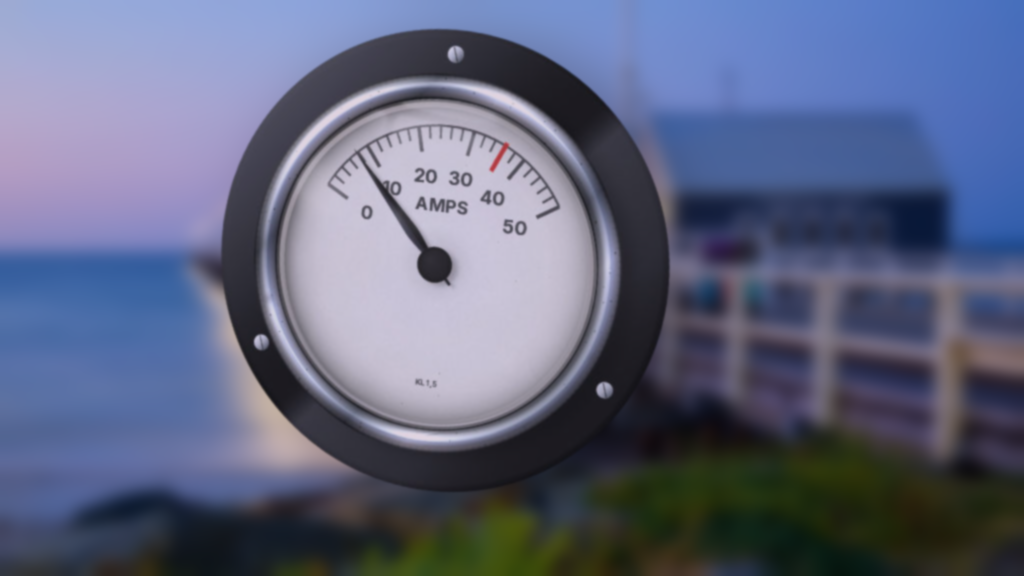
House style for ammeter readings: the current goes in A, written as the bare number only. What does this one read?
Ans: 8
